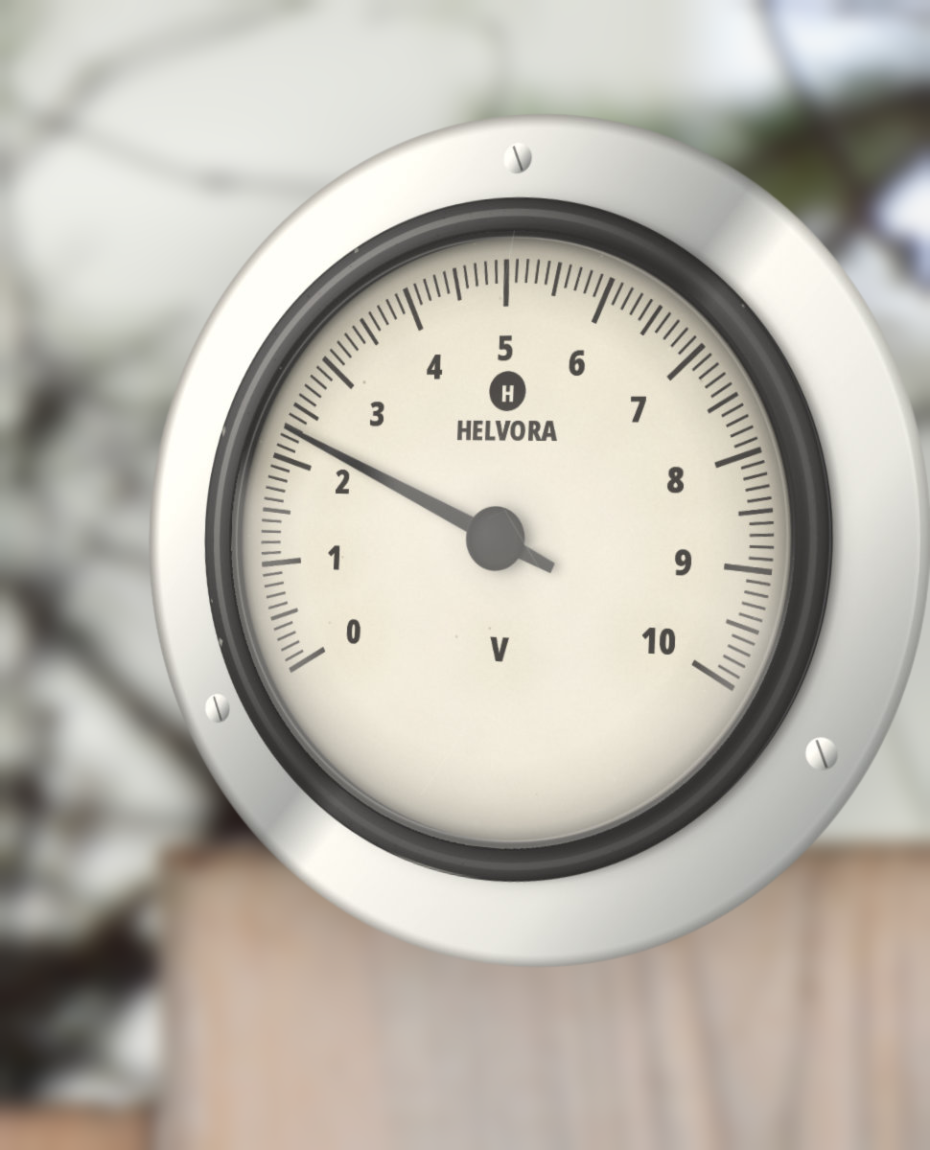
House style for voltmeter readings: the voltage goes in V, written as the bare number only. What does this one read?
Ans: 2.3
